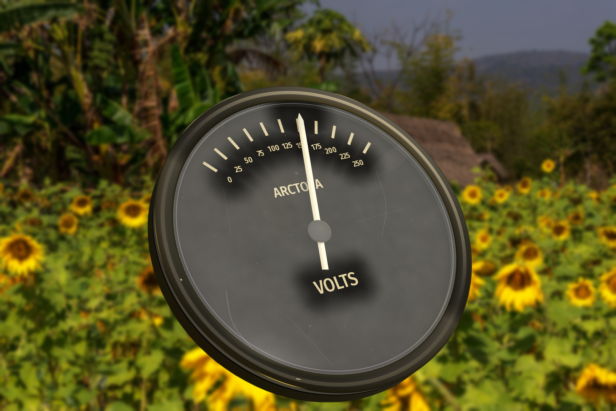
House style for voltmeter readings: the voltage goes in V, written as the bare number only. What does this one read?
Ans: 150
